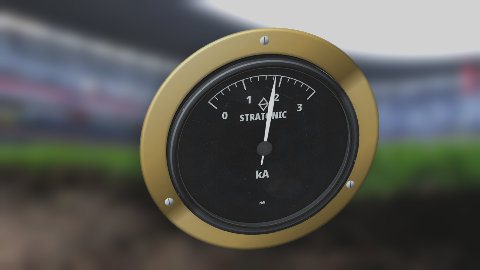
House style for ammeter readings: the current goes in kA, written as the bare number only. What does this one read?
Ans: 1.8
